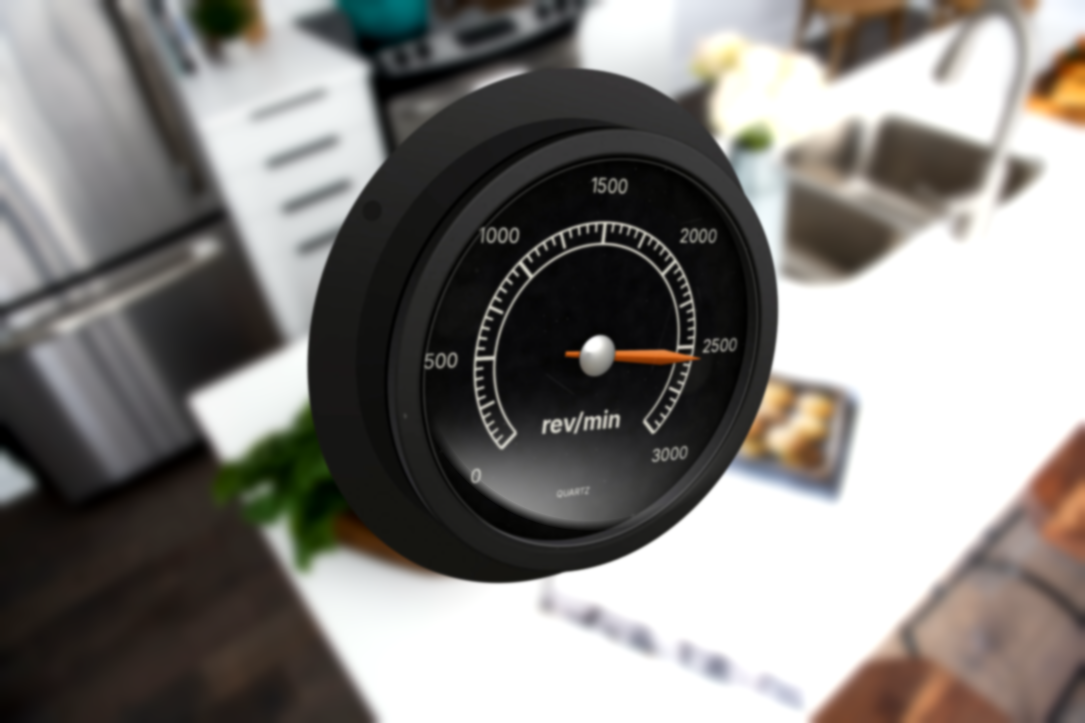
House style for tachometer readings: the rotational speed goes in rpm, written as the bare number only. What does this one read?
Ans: 2550
